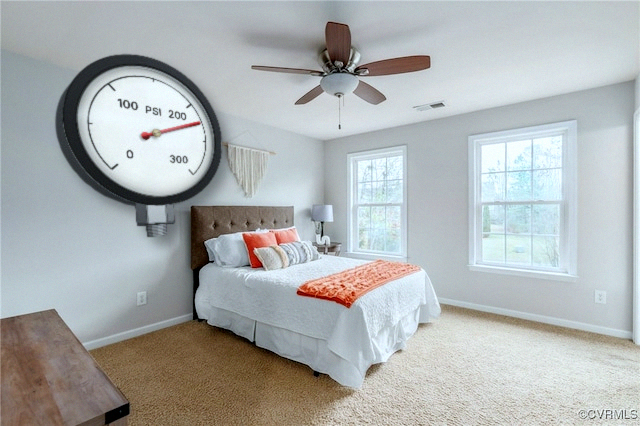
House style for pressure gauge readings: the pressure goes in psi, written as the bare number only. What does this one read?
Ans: 225
